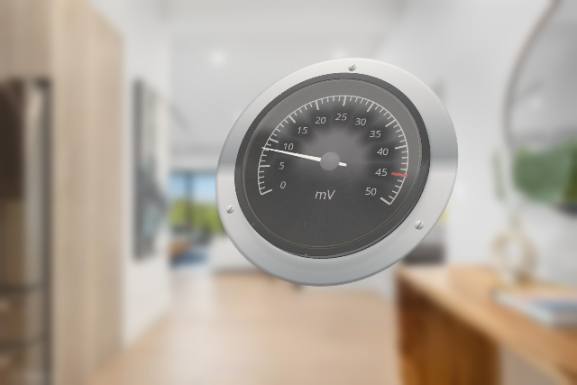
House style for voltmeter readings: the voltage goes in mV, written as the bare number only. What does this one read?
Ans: 8
